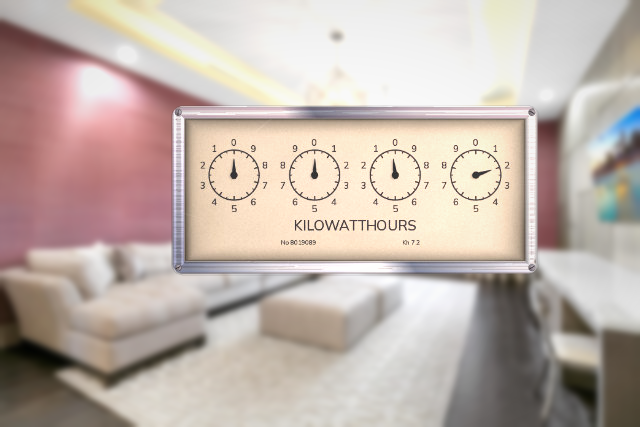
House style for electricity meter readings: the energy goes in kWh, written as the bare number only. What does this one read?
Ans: 2
